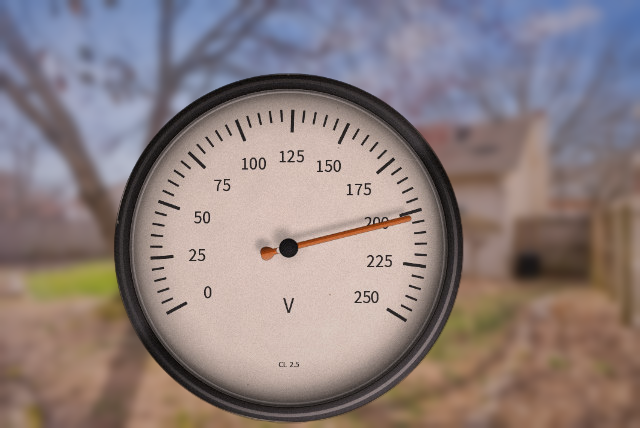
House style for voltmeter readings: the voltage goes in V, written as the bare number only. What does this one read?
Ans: 202.5
